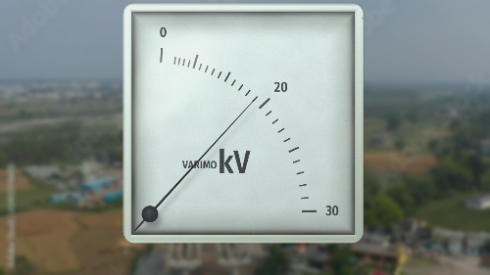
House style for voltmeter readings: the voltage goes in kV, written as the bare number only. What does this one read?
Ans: 19
